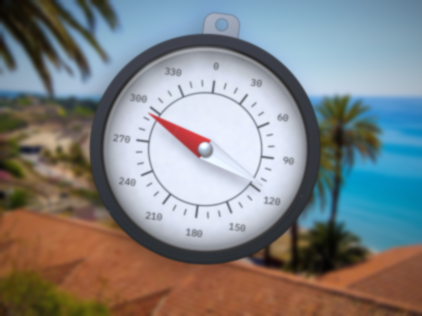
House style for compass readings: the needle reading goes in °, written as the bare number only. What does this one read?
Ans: 295
